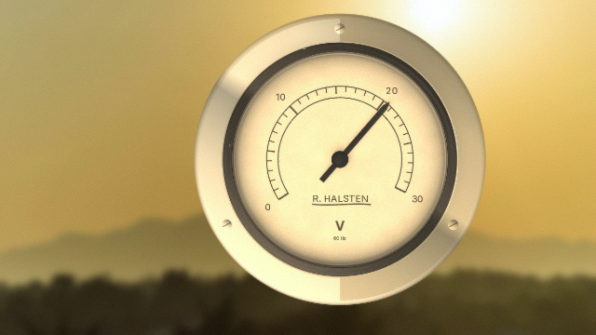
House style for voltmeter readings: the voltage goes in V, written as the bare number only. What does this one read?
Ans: 20.5
